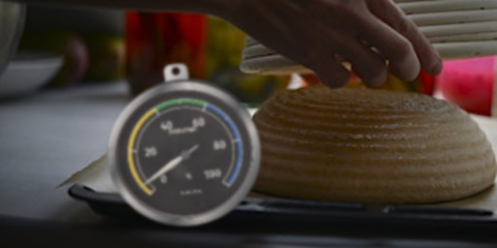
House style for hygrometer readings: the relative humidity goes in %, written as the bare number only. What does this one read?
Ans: 5
